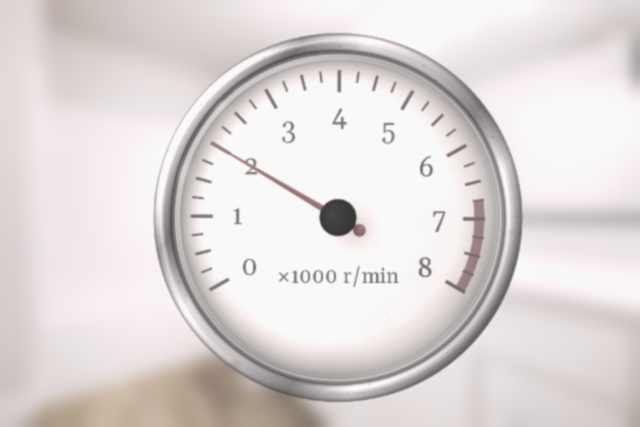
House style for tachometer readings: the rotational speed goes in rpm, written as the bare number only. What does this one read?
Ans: 2000
